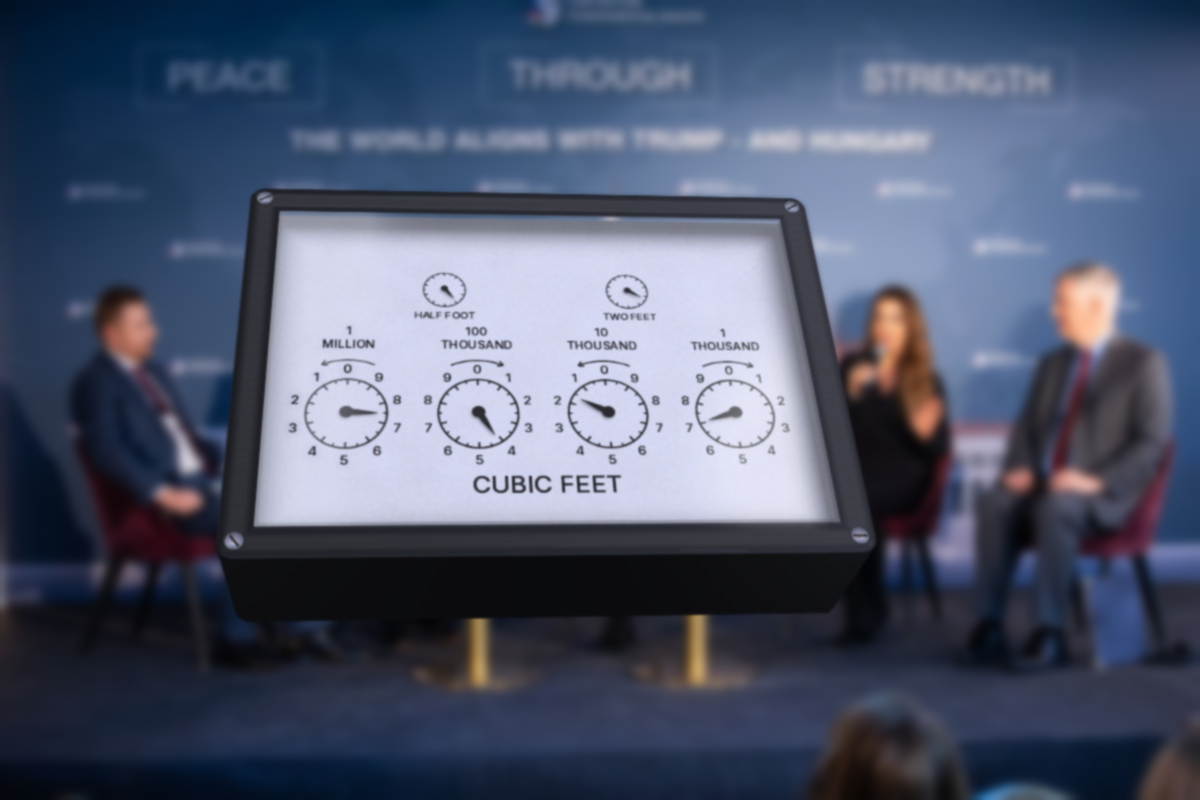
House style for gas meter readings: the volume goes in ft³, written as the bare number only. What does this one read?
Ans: 741700
